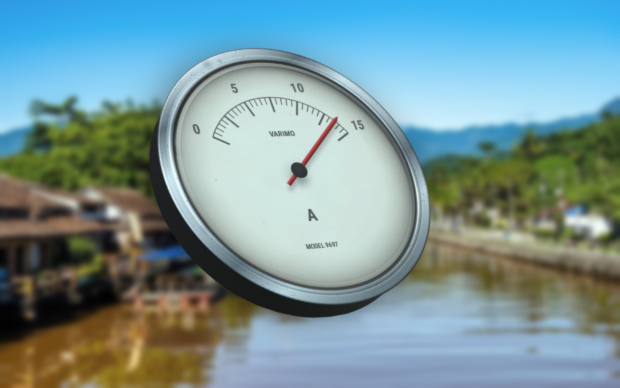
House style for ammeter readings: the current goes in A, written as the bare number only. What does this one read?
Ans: 13.5
